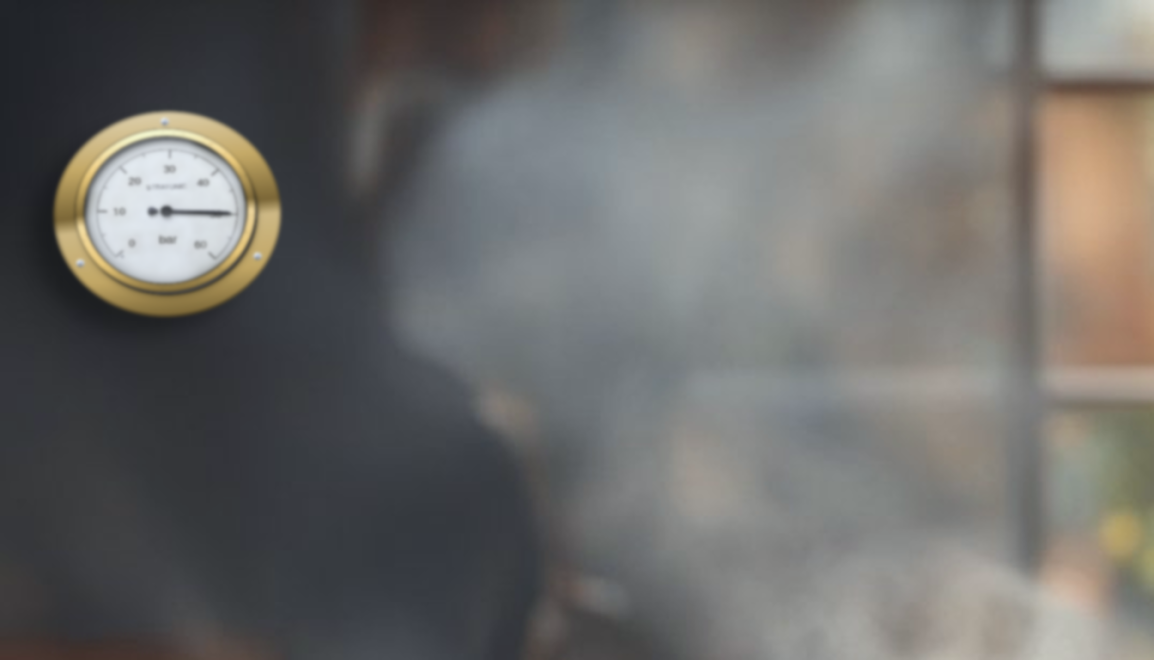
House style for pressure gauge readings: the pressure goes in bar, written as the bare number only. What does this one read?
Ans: 50
